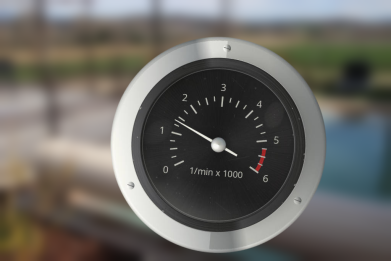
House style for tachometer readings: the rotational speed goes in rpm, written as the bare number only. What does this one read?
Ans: 1375
